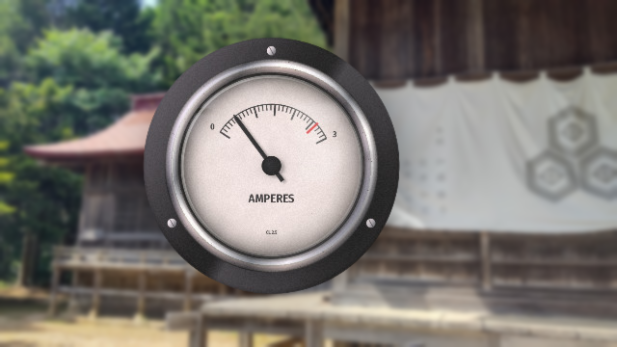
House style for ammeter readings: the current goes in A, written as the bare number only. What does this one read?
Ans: 0.5
